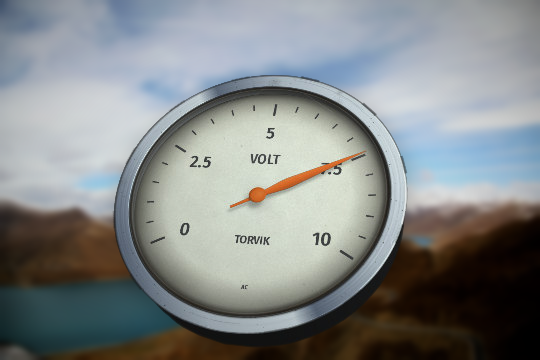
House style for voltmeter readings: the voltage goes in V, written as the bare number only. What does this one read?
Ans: 7.5
